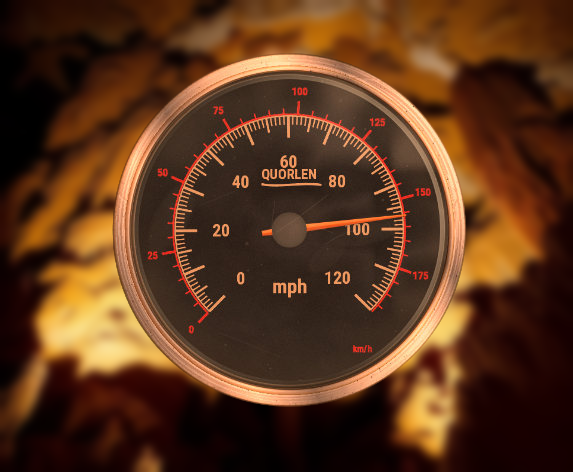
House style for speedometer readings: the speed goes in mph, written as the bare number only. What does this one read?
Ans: 97
